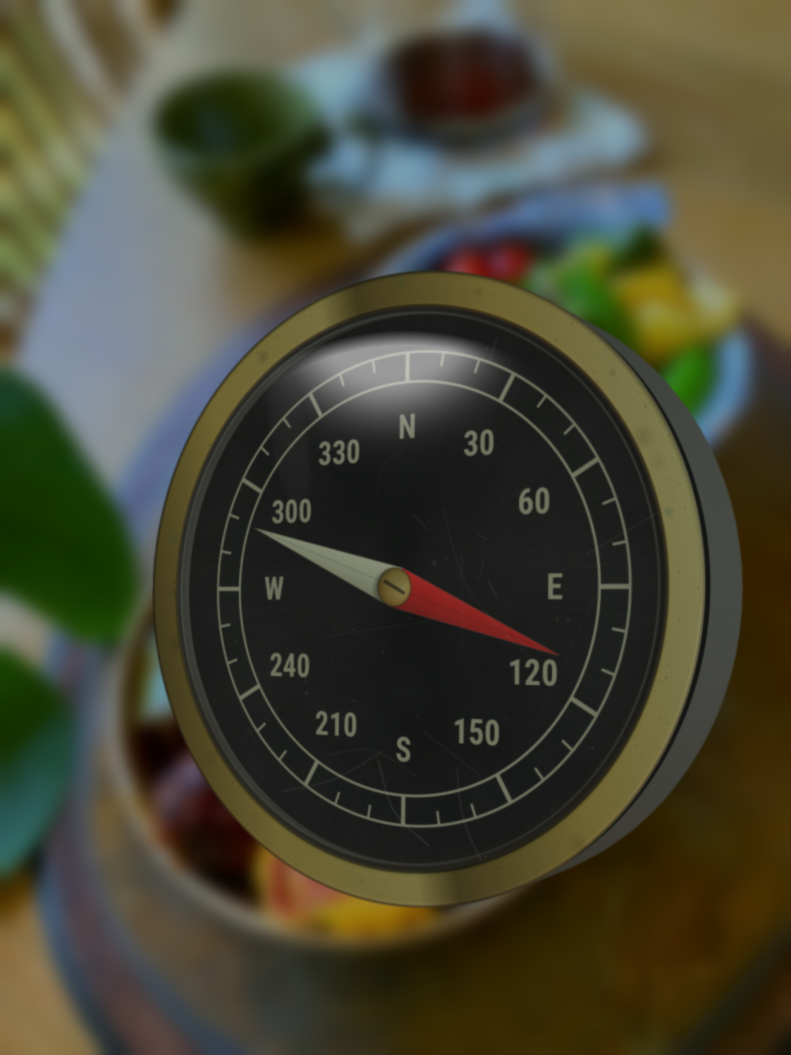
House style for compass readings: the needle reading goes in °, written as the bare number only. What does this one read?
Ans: 110
